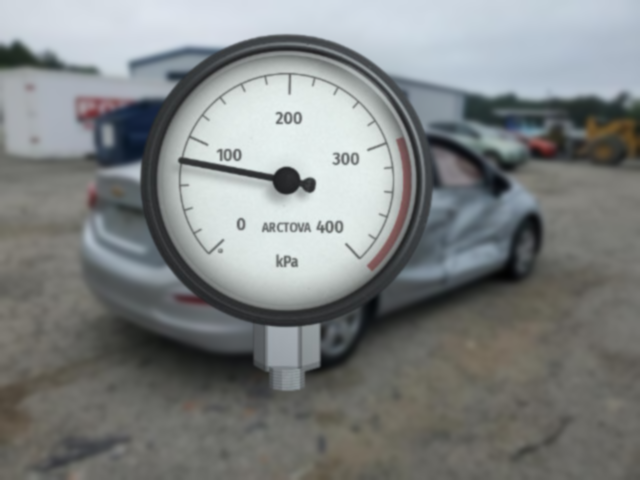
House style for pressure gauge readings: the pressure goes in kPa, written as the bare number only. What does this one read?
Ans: 80
